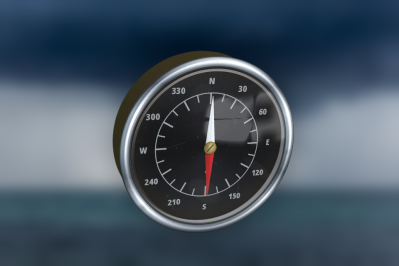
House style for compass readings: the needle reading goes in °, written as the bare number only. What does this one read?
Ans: 180
